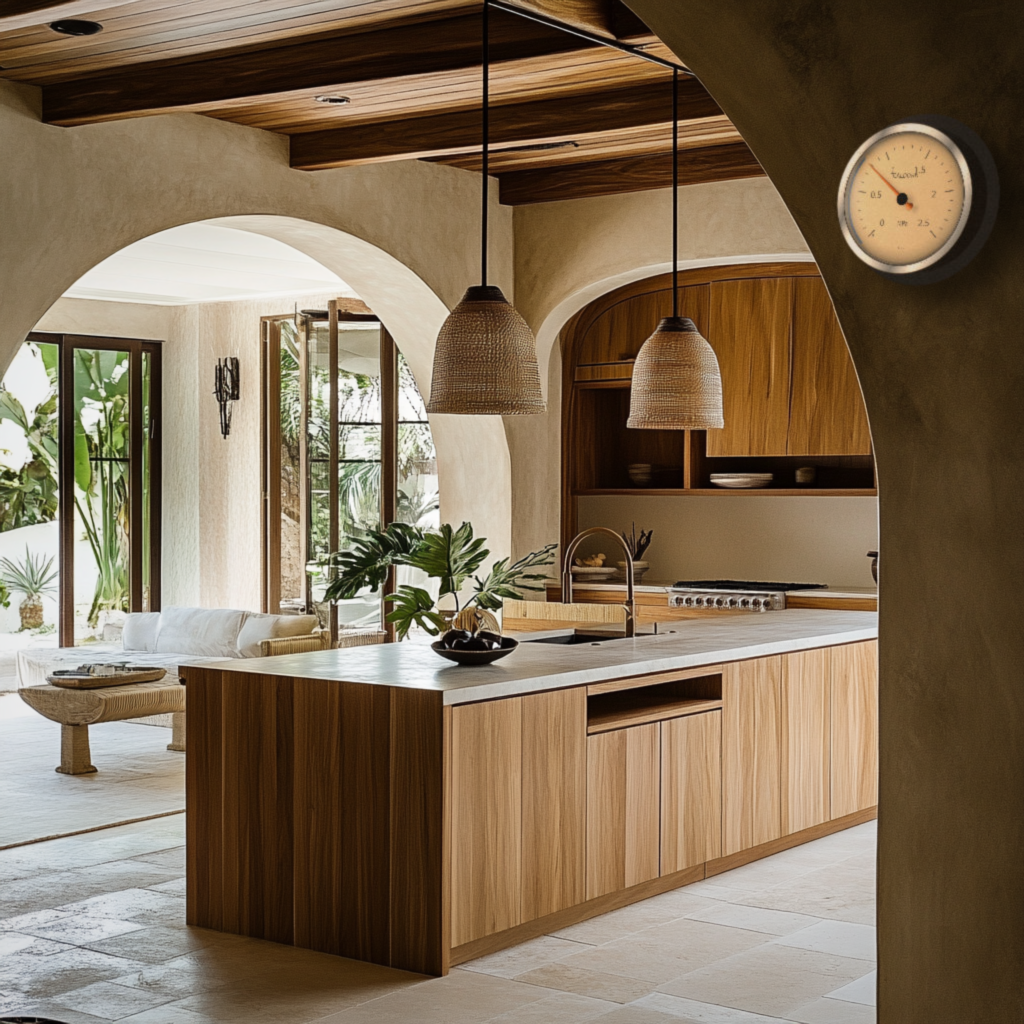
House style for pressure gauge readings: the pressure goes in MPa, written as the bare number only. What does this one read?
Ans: 0.8
